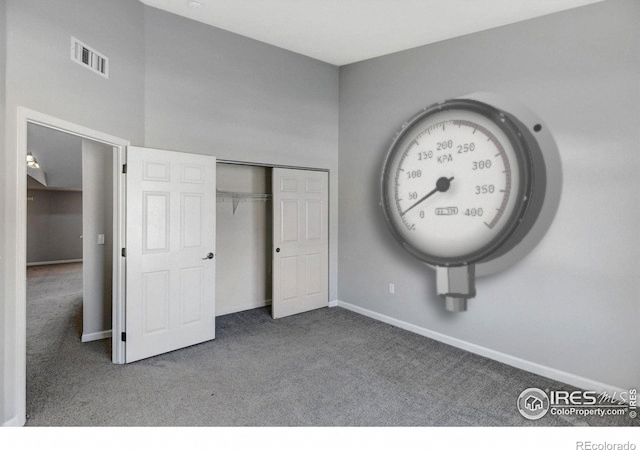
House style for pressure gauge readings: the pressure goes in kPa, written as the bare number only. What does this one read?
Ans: 25
